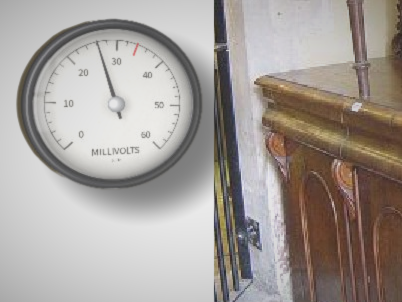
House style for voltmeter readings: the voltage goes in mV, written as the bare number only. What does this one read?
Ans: 26
